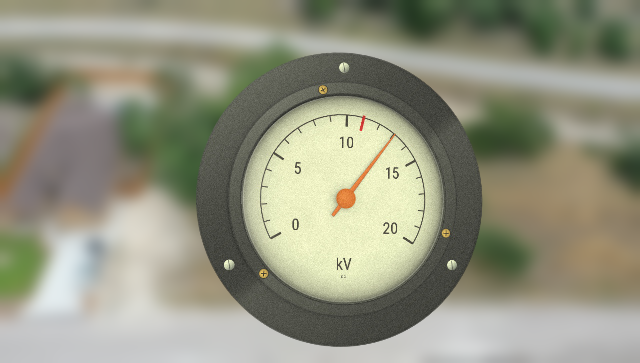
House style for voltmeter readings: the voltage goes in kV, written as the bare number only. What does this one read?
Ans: 13
